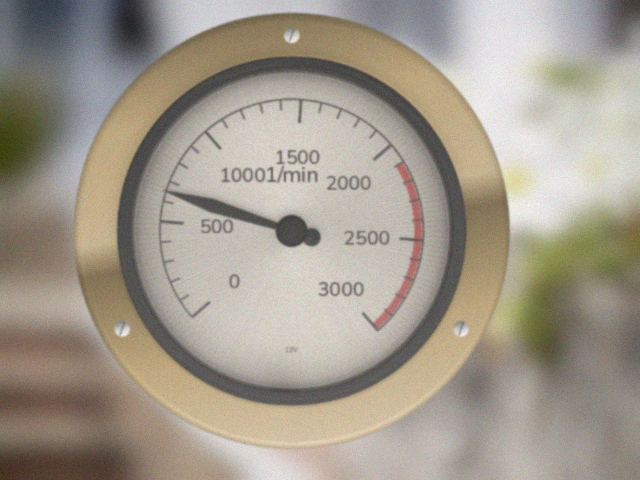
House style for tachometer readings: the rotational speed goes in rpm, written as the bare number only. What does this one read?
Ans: 650
